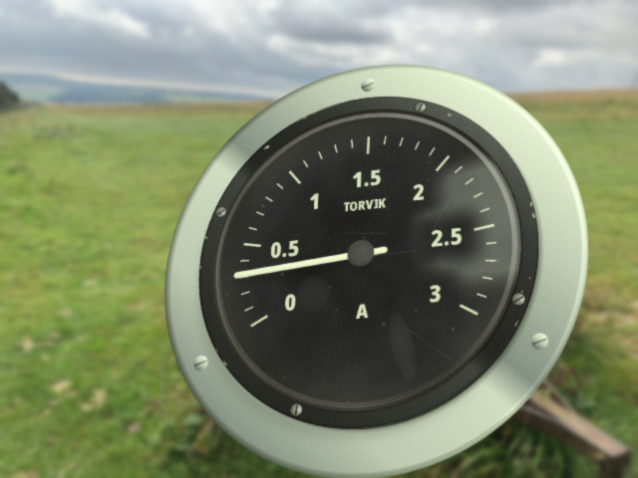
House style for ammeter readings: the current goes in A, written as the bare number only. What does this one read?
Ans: 0.3
